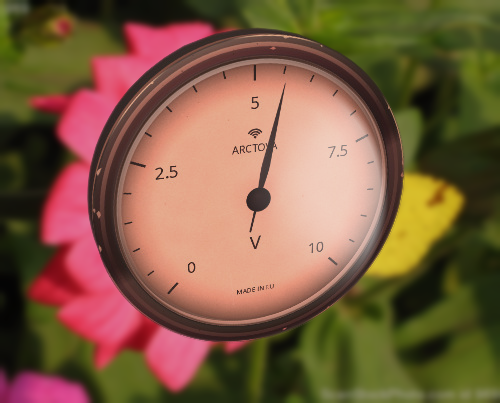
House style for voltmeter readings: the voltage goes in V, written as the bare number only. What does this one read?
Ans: 5.5
